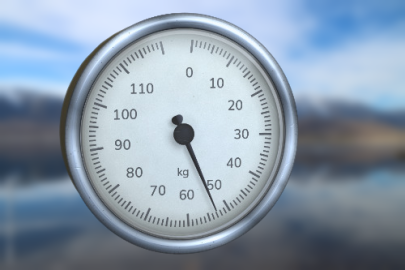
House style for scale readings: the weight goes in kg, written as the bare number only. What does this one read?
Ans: 53
